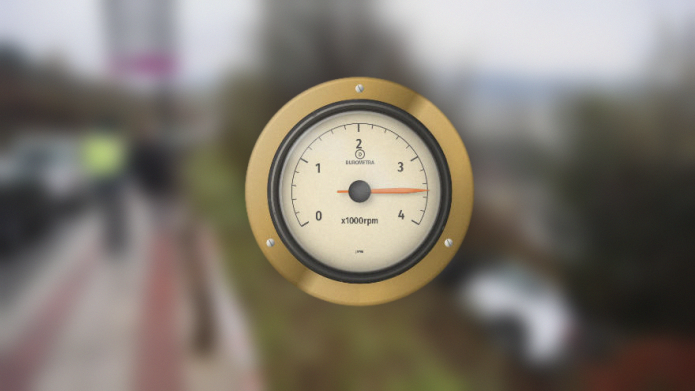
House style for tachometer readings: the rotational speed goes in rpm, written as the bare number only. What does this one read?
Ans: 3500
